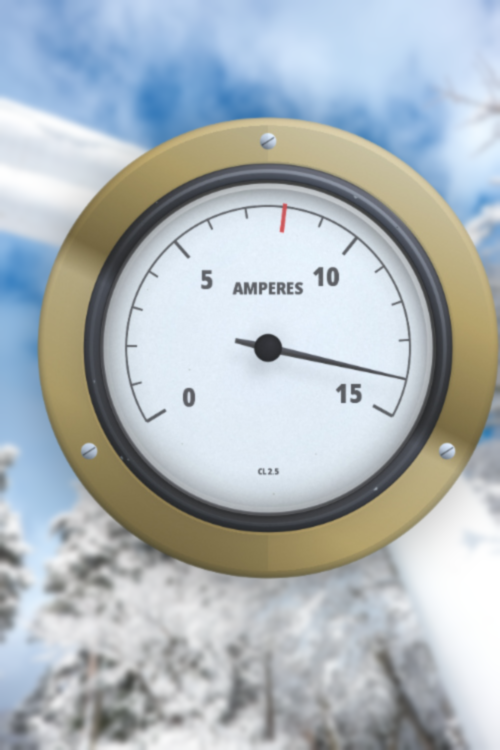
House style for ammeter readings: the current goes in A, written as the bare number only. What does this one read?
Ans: 14
